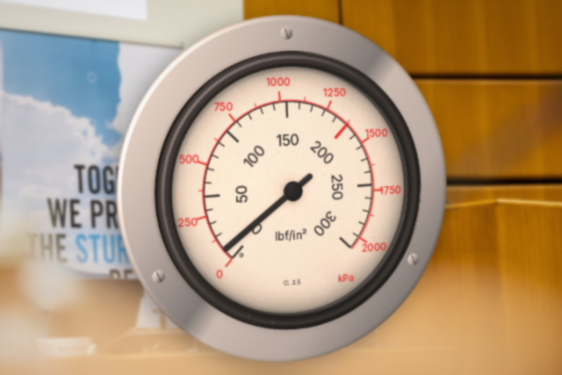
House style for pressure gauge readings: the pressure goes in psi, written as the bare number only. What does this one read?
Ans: 10
